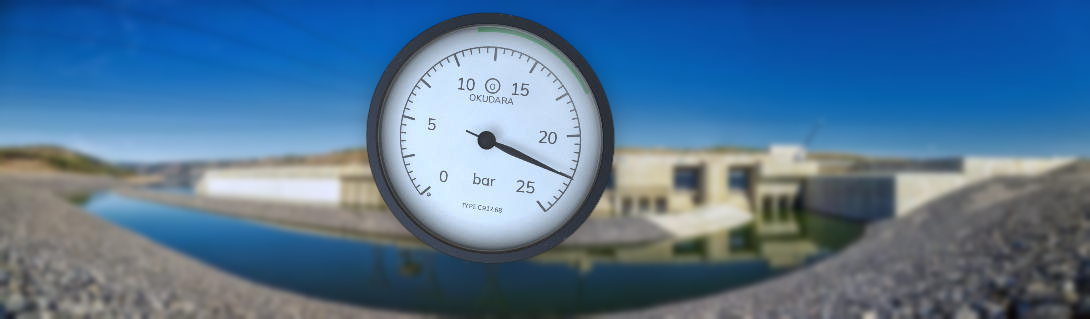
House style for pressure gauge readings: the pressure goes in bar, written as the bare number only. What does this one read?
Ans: 22.5
